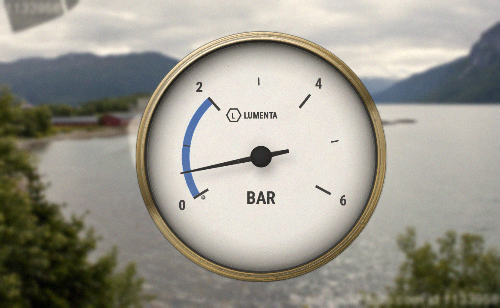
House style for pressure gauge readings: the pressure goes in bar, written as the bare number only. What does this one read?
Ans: 0.5
